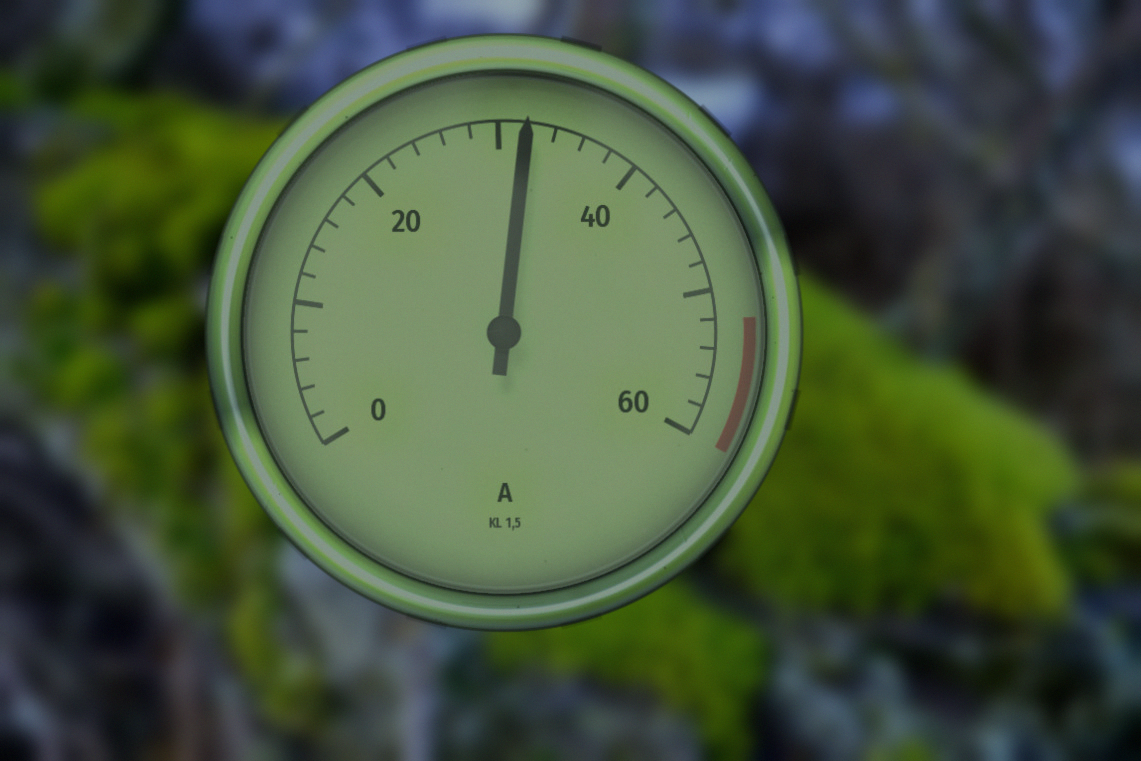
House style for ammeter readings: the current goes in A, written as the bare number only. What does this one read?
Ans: 32
